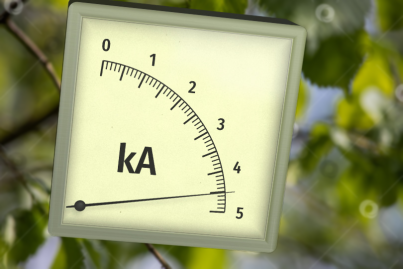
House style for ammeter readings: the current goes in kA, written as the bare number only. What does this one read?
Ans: 4.5
